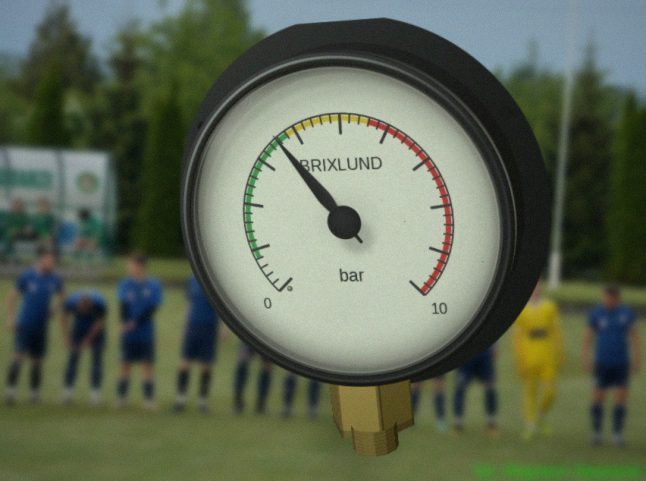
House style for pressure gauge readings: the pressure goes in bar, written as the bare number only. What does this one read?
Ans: 3.6
